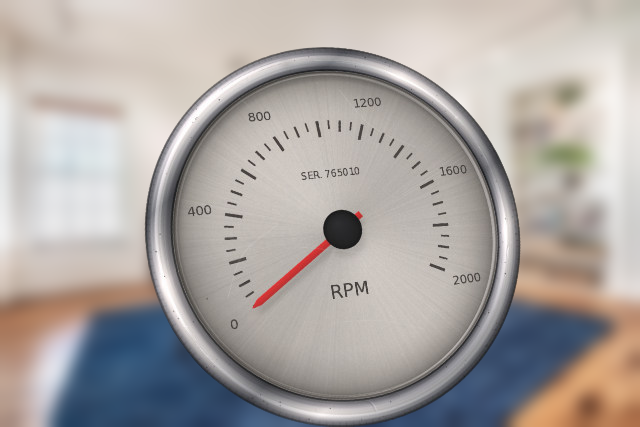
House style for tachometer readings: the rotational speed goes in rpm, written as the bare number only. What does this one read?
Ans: 0
